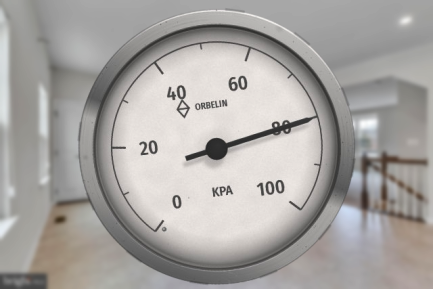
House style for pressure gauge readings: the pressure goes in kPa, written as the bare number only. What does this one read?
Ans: 80
